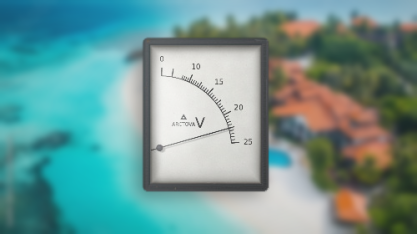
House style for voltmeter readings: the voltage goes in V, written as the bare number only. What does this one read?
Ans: 22.5
